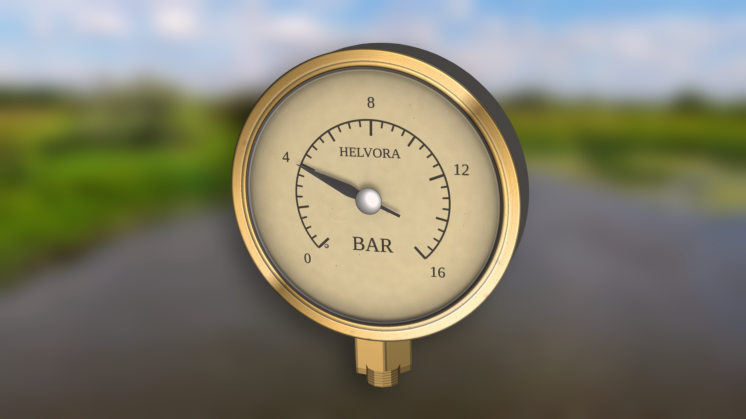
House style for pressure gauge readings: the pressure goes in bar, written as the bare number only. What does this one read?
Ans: 4
